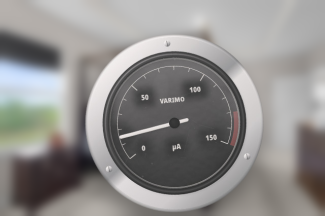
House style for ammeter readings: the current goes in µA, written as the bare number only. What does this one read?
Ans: 15
